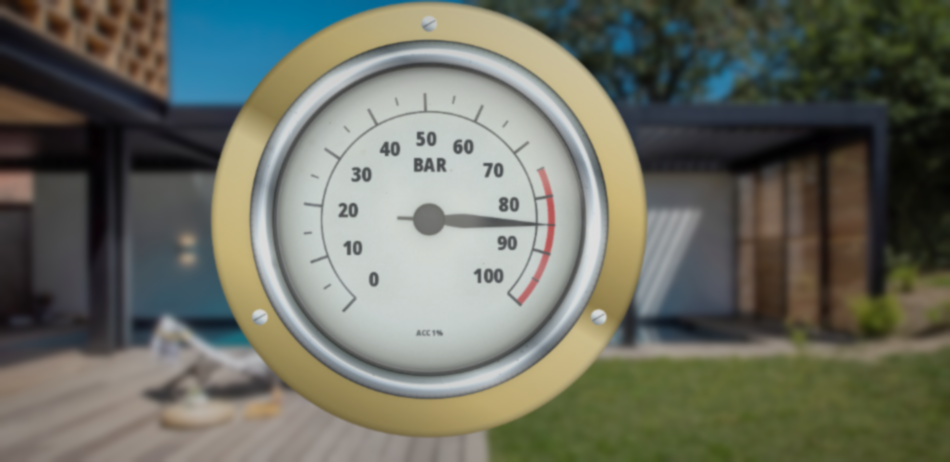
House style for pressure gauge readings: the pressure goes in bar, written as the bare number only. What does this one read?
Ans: 85
